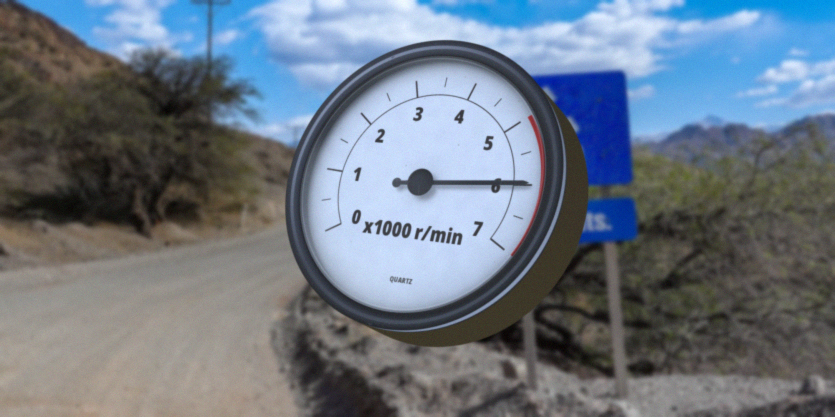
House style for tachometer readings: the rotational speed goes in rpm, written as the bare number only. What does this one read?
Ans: 6000
